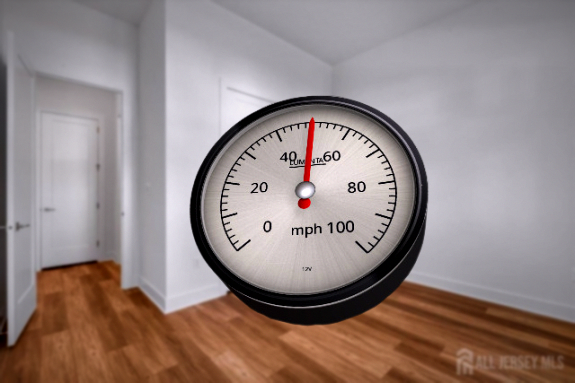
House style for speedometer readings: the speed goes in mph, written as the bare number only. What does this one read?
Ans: 50
